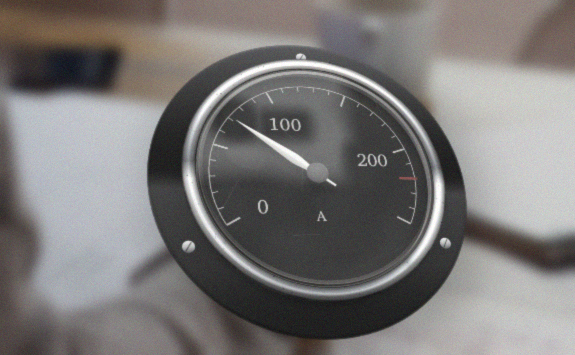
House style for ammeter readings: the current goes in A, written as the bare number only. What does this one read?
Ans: 70
